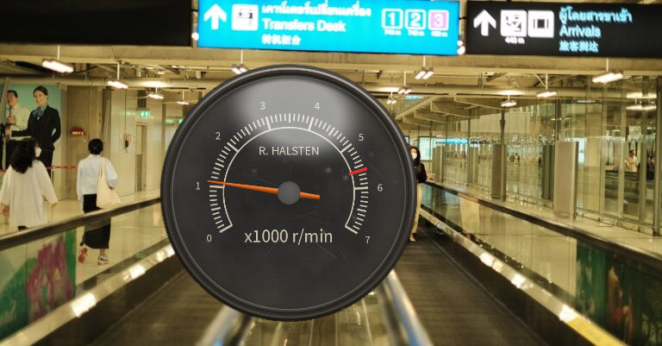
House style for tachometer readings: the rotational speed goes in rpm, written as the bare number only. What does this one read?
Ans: 1100
